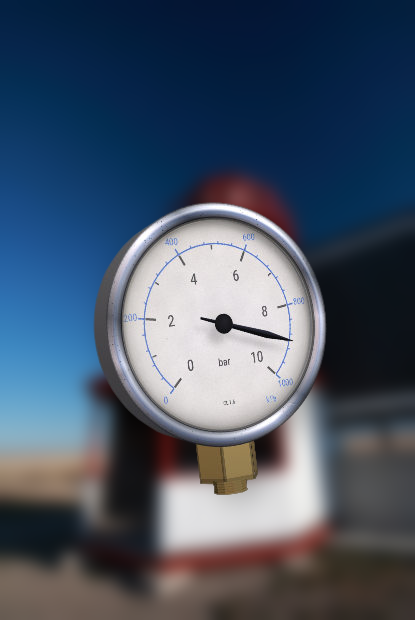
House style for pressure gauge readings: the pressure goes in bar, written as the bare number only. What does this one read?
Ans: 9
